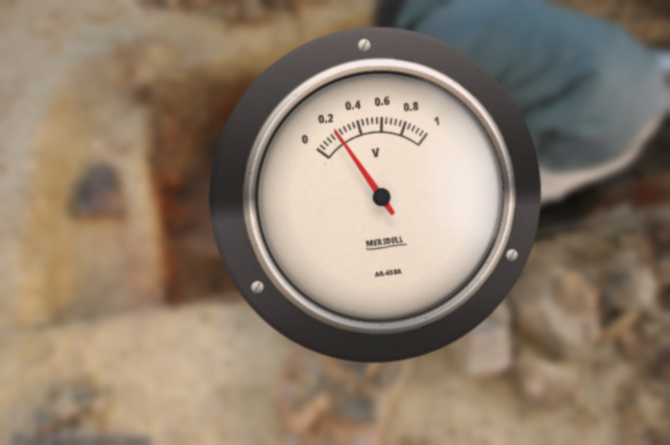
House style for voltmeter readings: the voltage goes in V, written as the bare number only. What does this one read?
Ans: 0.2
